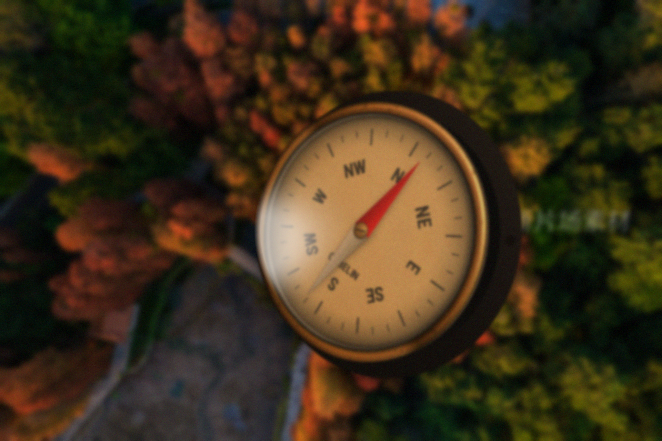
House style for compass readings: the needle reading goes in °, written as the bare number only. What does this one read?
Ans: 10
